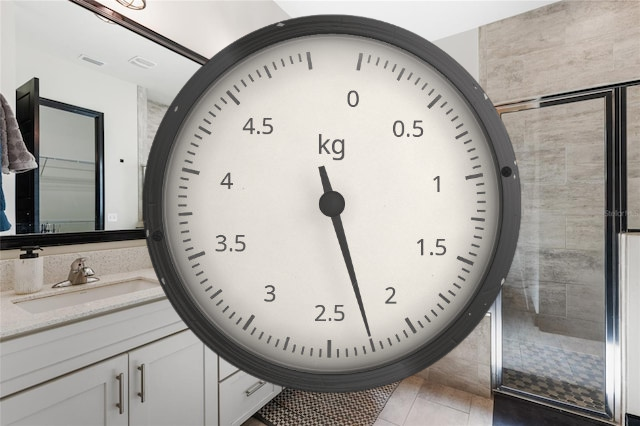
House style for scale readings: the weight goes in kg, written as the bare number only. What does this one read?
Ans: 2.25
